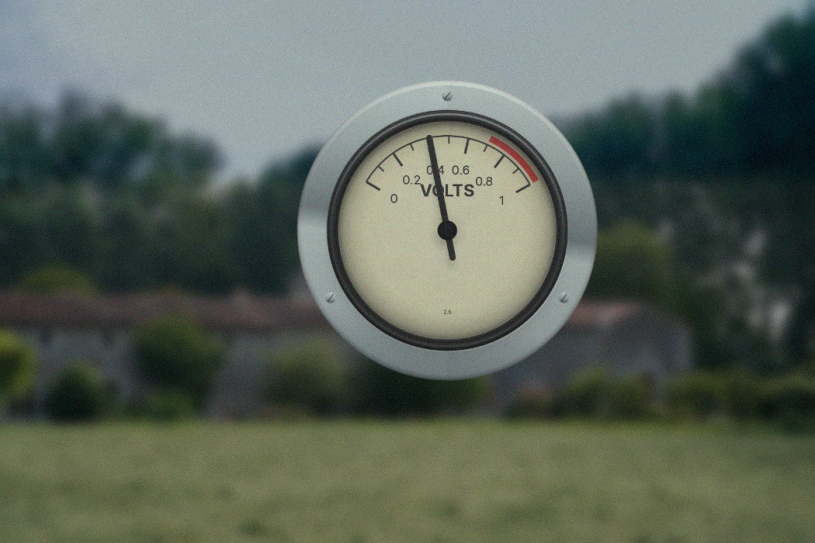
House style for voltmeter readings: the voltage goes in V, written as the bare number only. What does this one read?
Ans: 0.4
